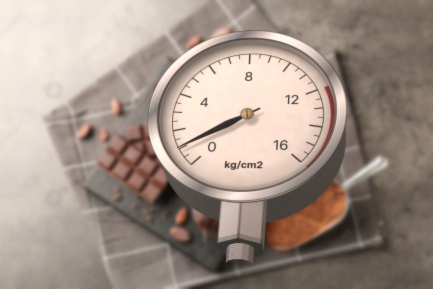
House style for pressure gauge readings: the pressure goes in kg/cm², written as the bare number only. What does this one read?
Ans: 1
